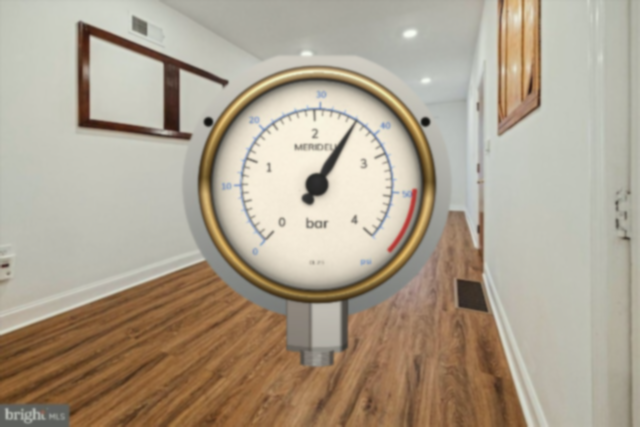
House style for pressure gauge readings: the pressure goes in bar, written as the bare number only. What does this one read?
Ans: 2.5
